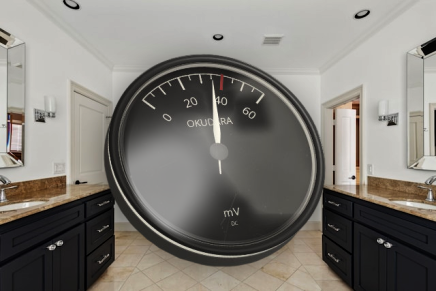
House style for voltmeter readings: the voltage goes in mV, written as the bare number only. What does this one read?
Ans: 35
